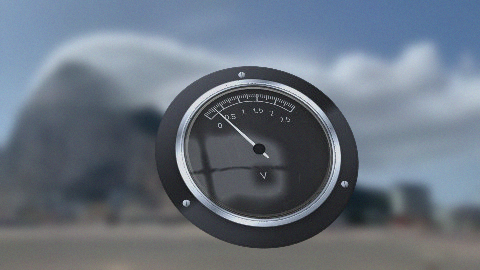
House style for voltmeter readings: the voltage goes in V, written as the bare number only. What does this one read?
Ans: 0.25
